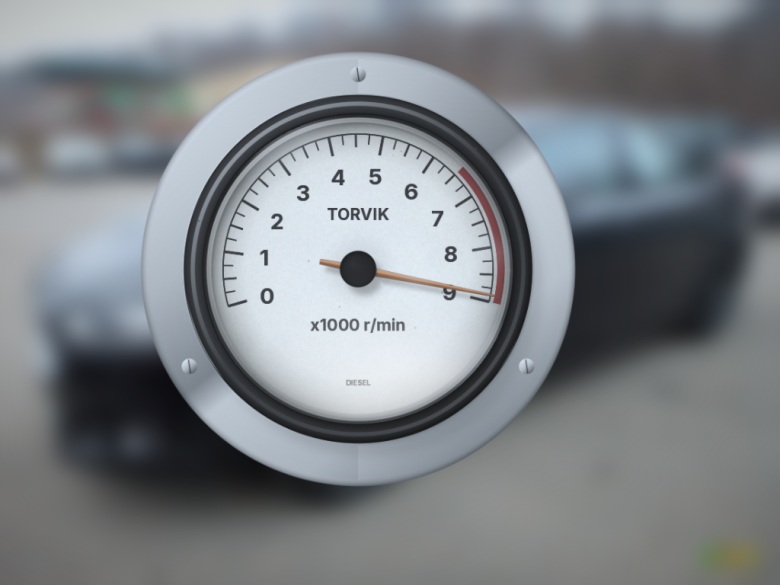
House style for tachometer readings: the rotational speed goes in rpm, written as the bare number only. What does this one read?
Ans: 8875
